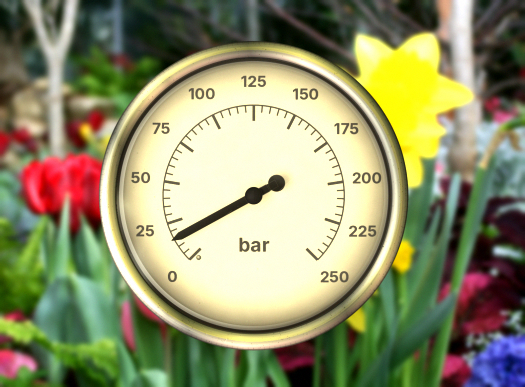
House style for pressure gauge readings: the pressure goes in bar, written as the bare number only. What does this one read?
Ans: 15
